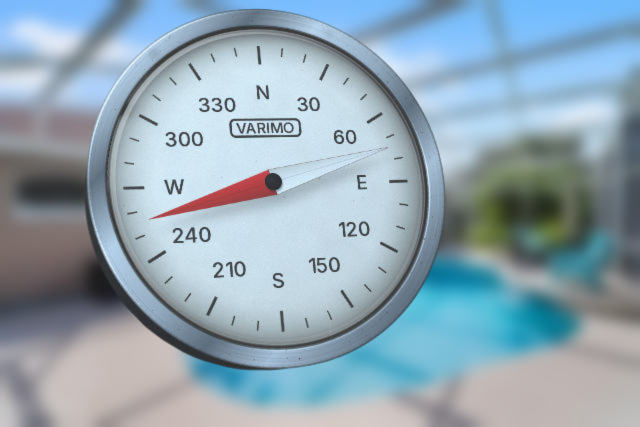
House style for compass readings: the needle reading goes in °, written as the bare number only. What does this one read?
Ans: 255
